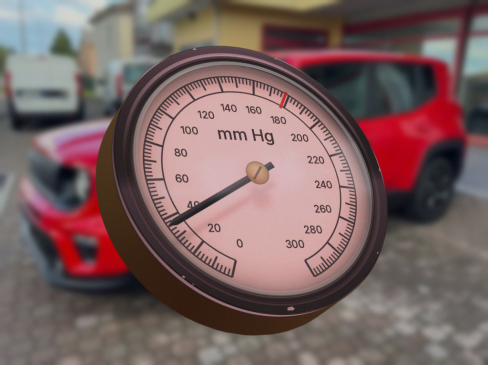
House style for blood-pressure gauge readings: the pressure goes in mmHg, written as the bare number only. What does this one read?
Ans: 36
